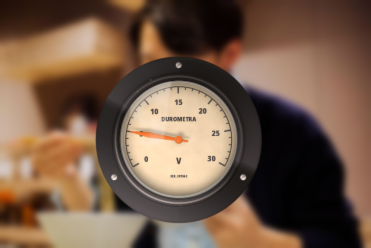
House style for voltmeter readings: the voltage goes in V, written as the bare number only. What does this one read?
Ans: 5
